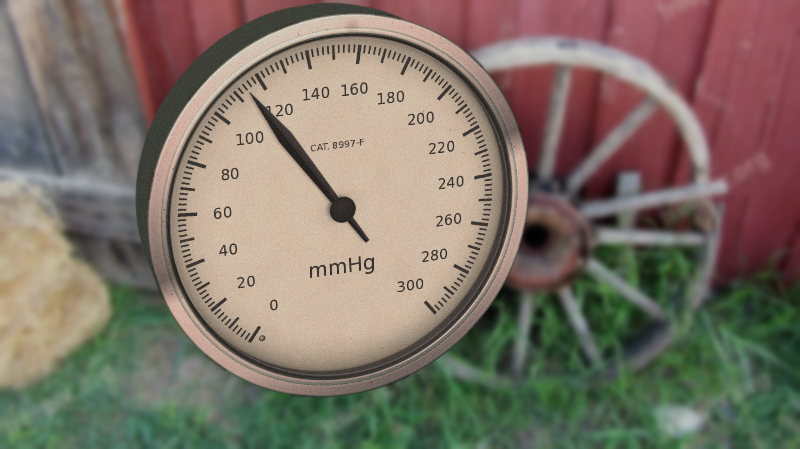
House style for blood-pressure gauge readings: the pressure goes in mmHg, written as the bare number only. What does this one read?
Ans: 114
